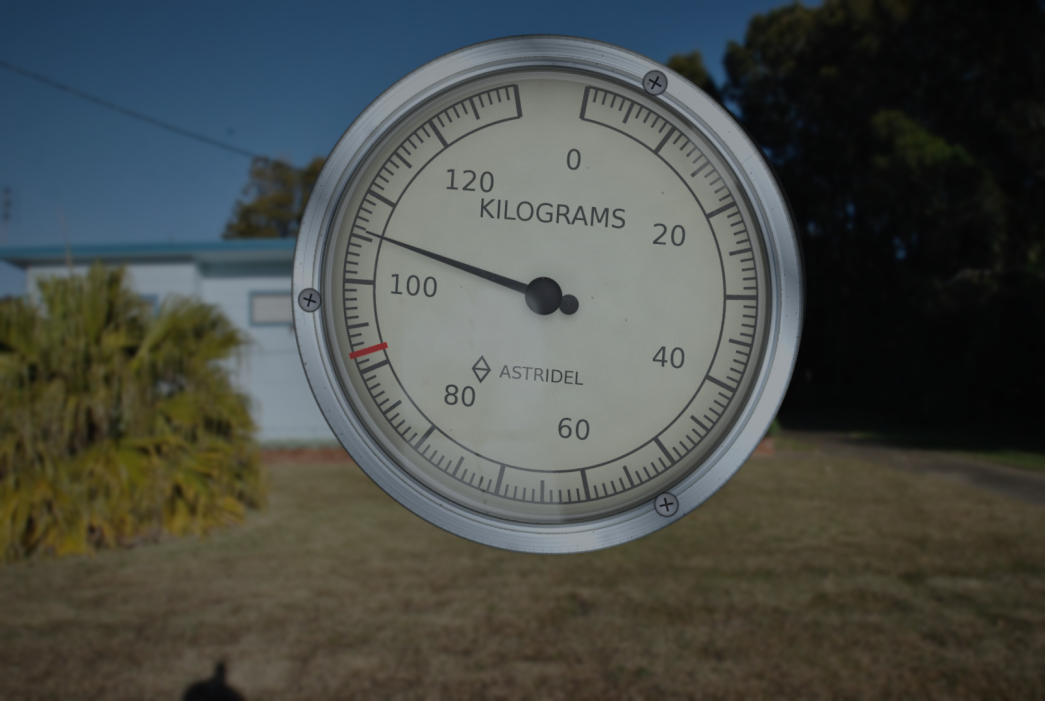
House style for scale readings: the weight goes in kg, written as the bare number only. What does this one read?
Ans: 106
